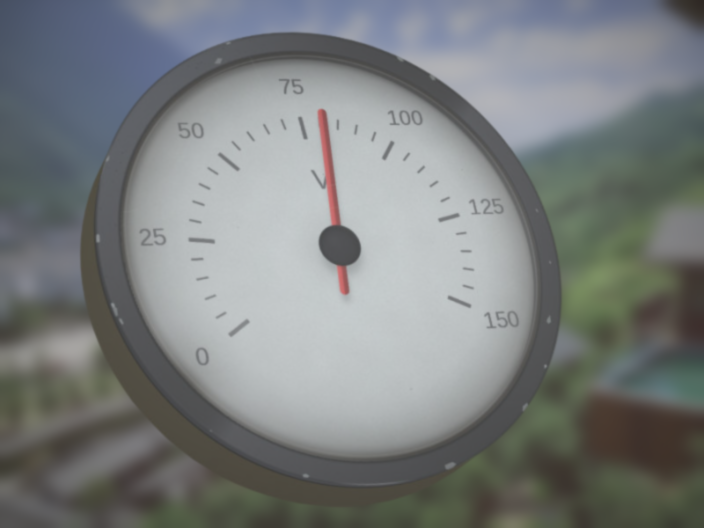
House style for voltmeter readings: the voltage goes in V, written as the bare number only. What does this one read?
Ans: 80
